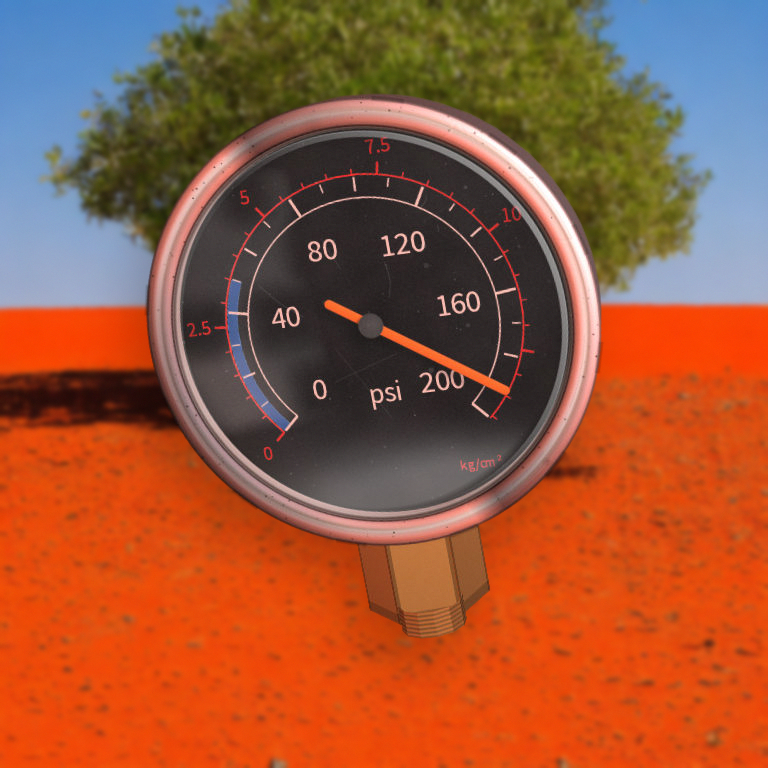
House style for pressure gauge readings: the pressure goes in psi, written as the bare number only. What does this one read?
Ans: 190
